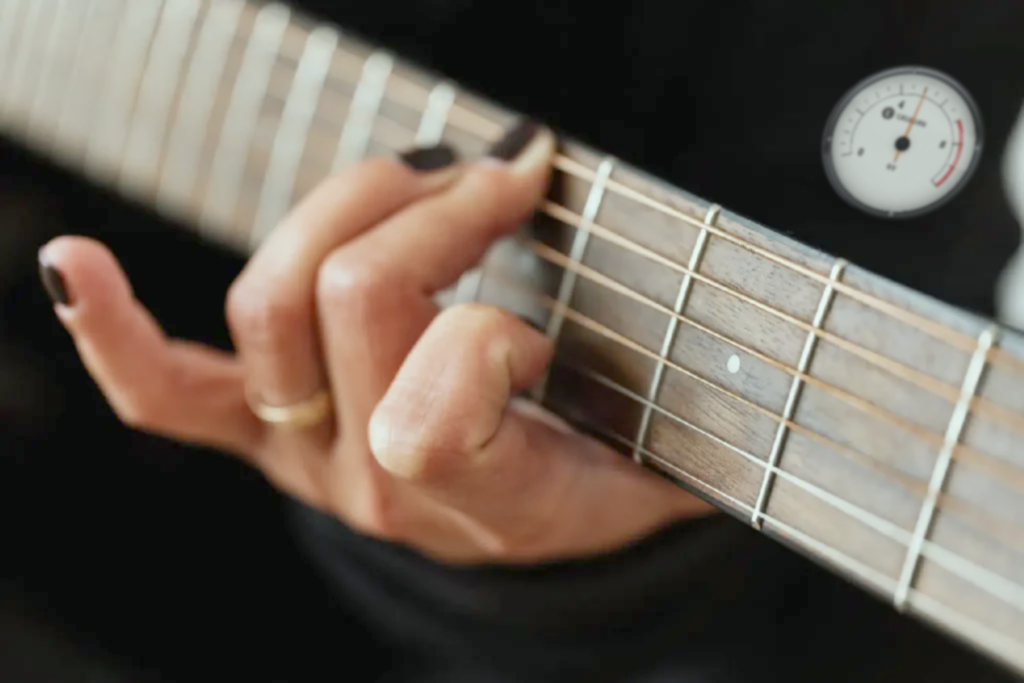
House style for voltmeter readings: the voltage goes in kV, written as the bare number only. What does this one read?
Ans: 5
